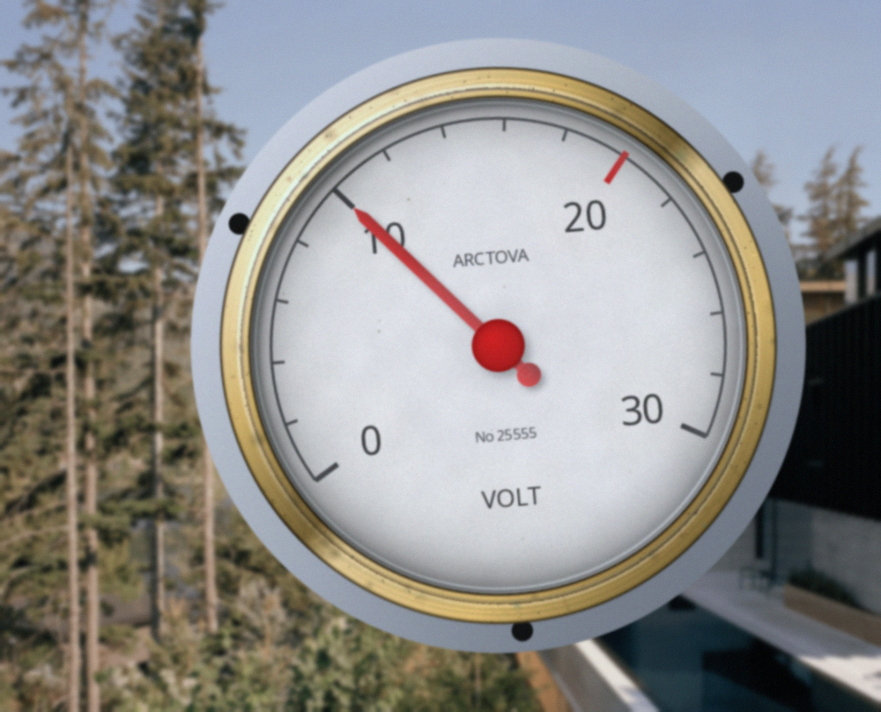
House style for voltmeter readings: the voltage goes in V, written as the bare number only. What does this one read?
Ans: 10
